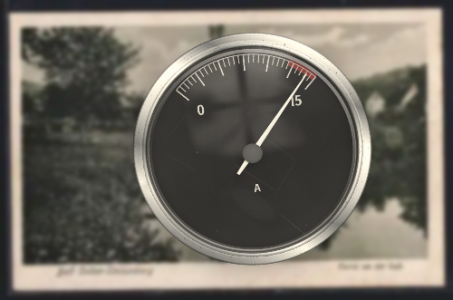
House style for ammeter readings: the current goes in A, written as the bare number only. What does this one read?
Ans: 14
